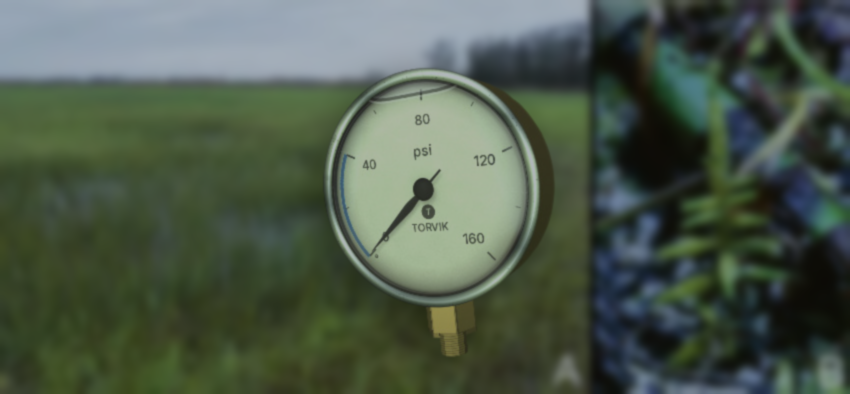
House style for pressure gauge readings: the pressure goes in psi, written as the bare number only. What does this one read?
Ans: 0
